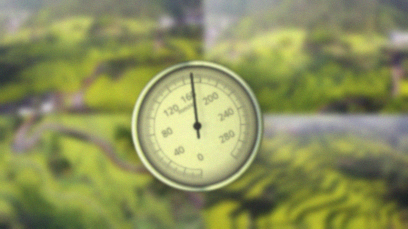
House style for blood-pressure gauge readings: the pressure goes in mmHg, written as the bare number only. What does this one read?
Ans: 170
